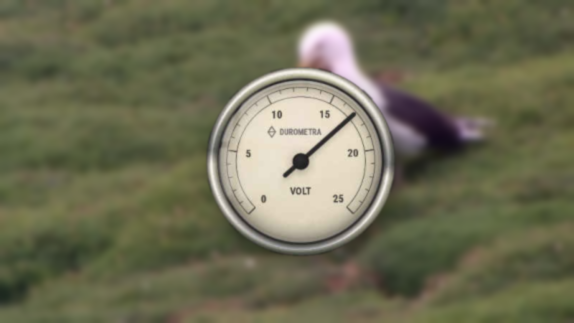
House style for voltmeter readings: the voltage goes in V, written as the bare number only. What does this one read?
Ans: 17
